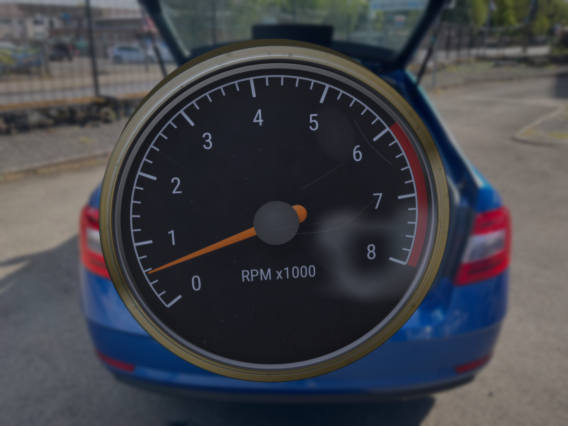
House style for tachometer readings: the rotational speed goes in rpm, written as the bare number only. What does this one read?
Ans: 600
